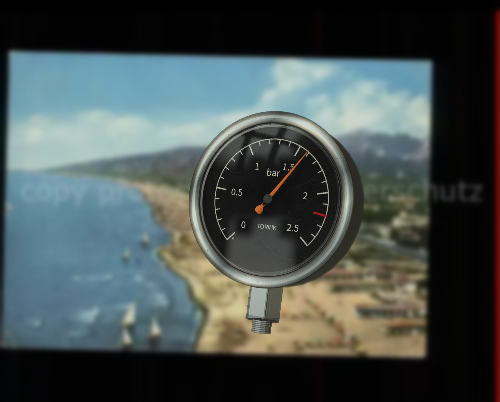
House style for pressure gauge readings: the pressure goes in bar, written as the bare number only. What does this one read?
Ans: 1.6
